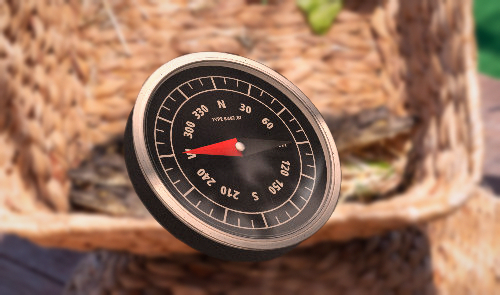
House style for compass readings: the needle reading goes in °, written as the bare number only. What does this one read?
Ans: 270
